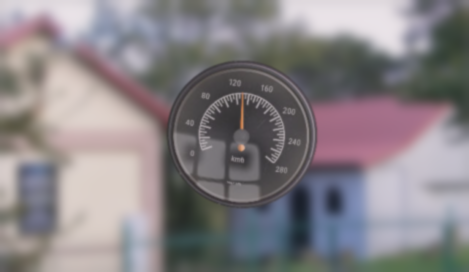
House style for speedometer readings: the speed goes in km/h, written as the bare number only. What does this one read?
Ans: 130
